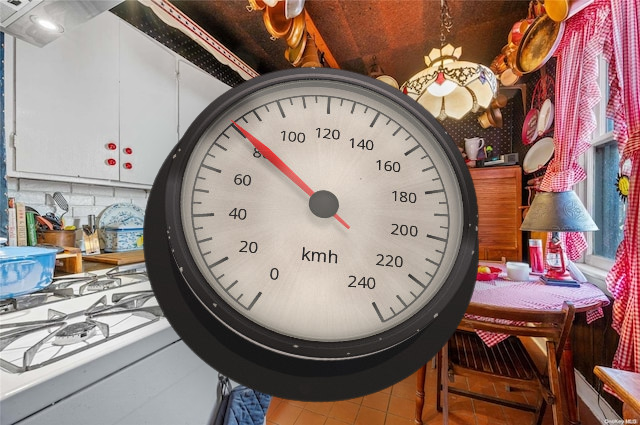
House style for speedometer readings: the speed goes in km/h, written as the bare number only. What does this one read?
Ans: 80
